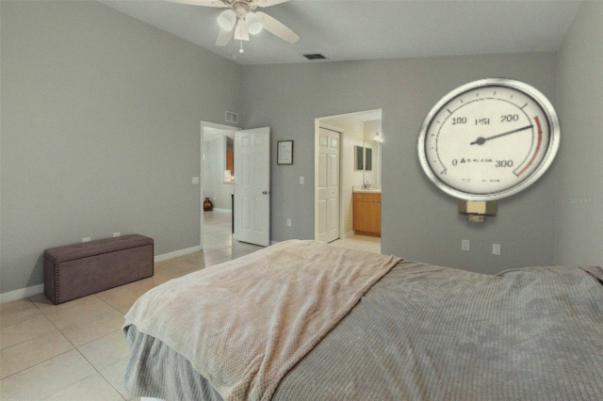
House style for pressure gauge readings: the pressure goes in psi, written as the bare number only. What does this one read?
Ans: 230
